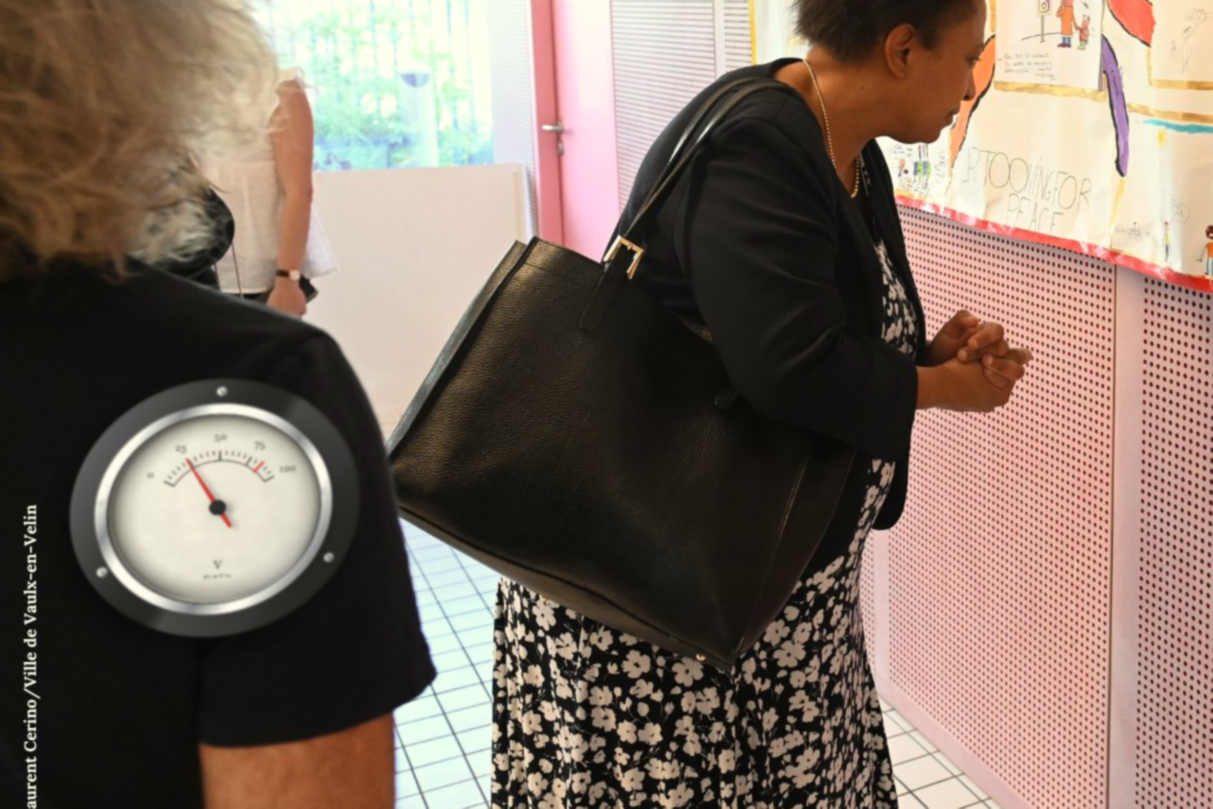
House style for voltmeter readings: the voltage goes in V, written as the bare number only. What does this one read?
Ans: 25
